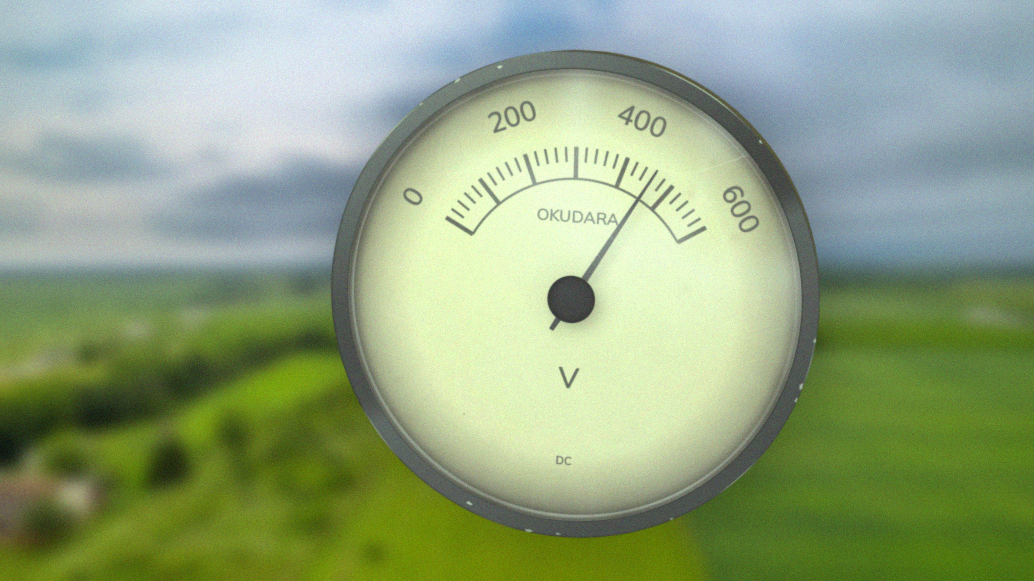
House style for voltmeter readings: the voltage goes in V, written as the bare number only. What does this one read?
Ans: 460
